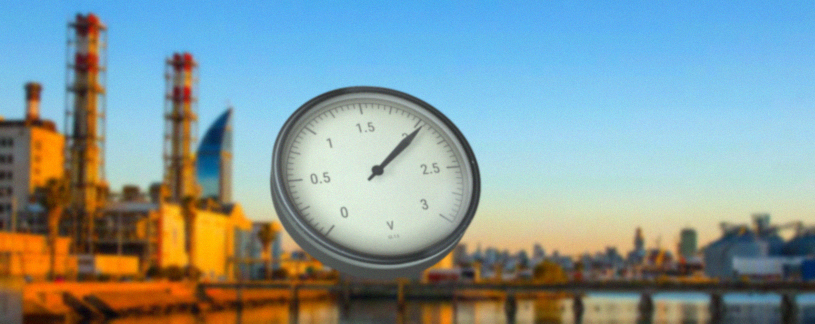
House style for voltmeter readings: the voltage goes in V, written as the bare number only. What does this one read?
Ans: 2.05
